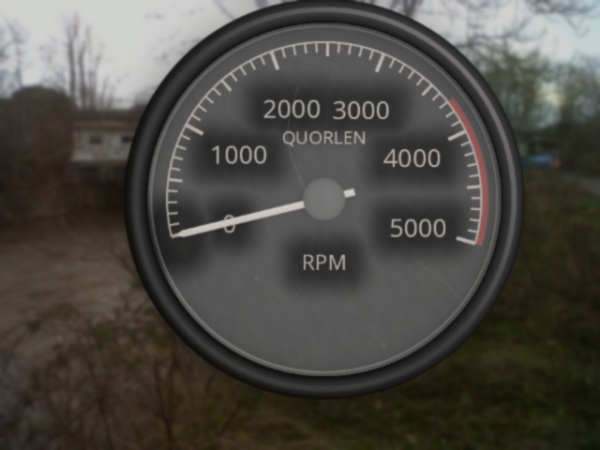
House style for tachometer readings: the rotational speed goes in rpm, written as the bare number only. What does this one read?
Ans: 0
